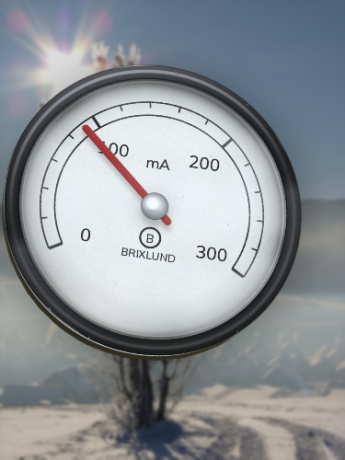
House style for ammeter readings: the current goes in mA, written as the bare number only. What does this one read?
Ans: 90
